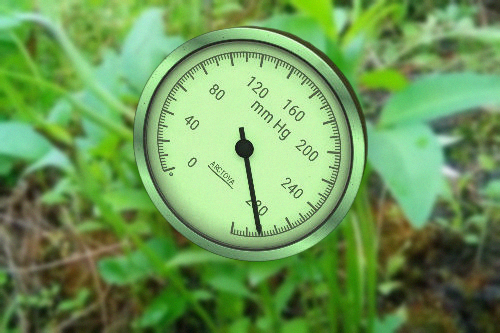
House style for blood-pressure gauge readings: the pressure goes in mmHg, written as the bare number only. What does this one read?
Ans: 280
